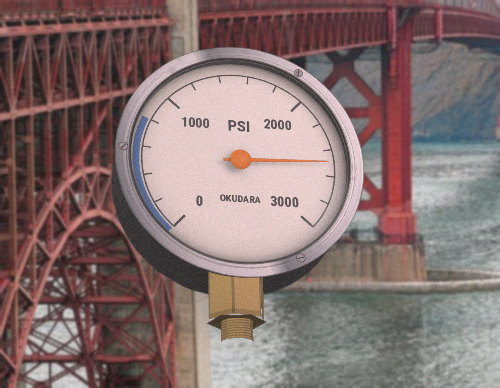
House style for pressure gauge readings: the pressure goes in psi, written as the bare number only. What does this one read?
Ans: 2500
